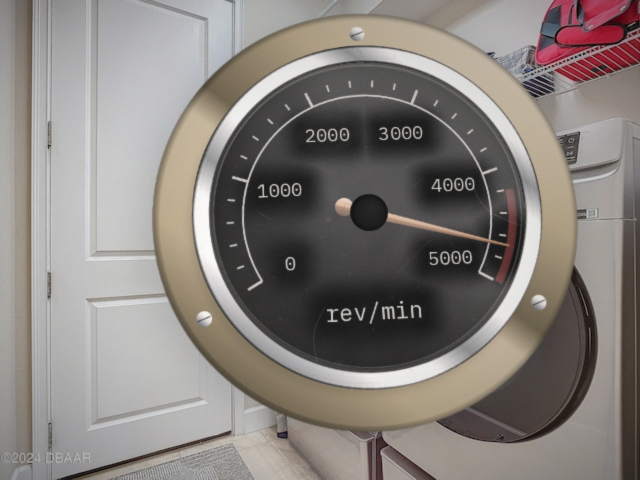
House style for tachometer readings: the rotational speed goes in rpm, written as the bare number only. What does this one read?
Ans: 4700
